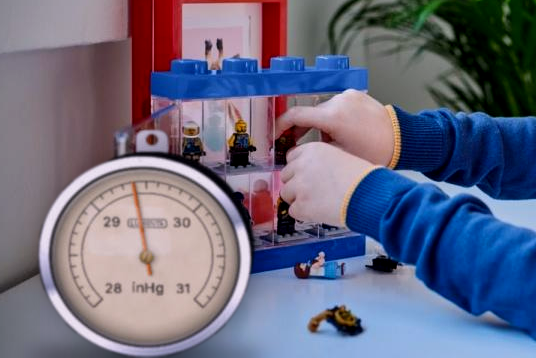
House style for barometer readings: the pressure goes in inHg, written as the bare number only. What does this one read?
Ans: 29.4
